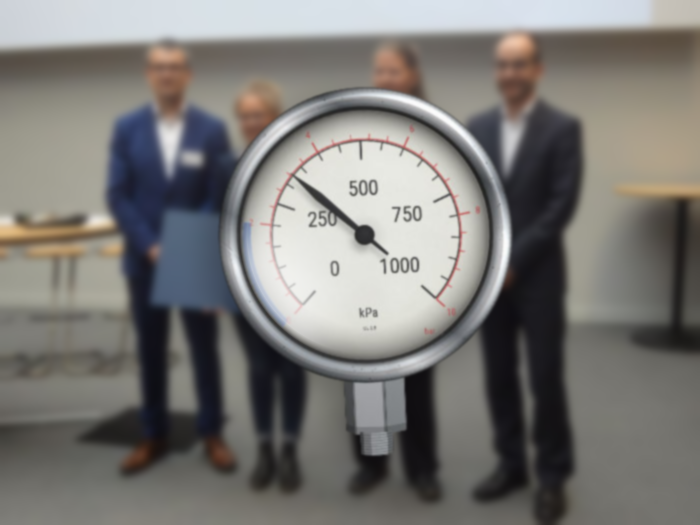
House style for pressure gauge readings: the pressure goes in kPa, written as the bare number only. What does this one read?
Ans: 325
